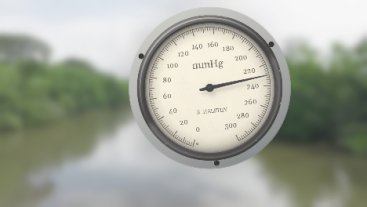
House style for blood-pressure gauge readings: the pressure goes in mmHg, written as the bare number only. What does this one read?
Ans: 230
